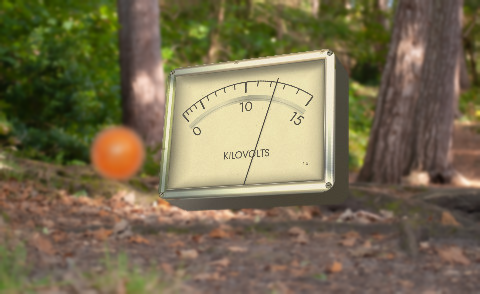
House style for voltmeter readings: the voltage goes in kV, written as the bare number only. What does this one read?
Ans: 12.5
